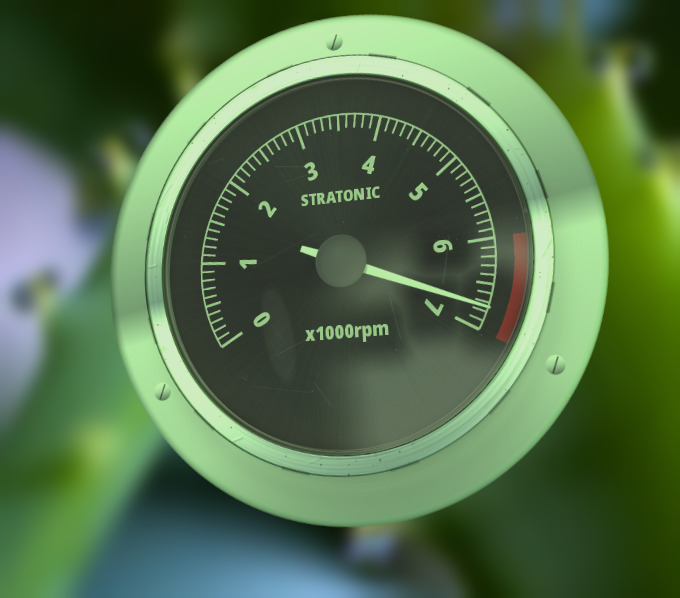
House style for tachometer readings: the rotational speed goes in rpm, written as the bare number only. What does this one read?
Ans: 6750
